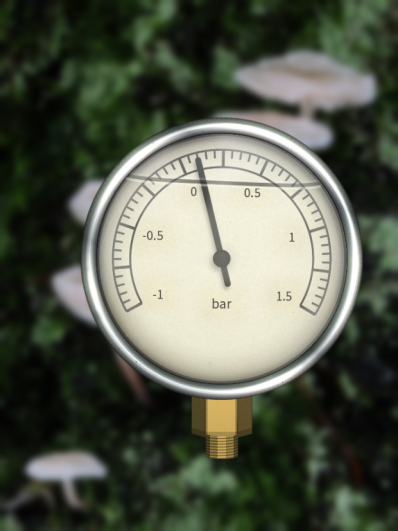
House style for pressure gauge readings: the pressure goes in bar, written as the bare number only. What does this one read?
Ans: 0.1
